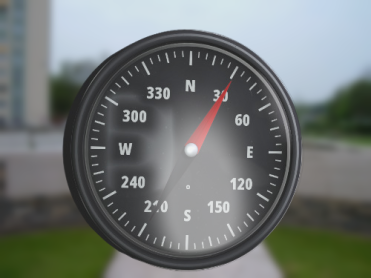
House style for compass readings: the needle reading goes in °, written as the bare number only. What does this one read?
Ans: 30
